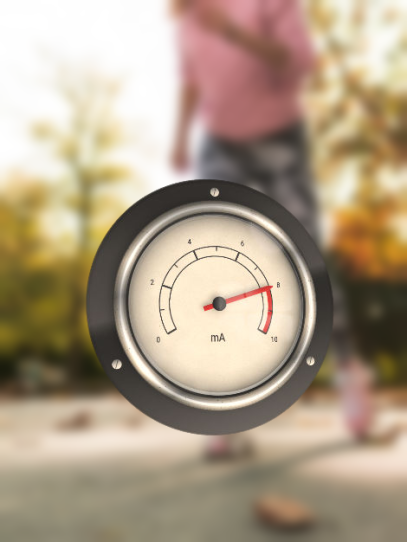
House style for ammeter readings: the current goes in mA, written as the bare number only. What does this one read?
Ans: 8
